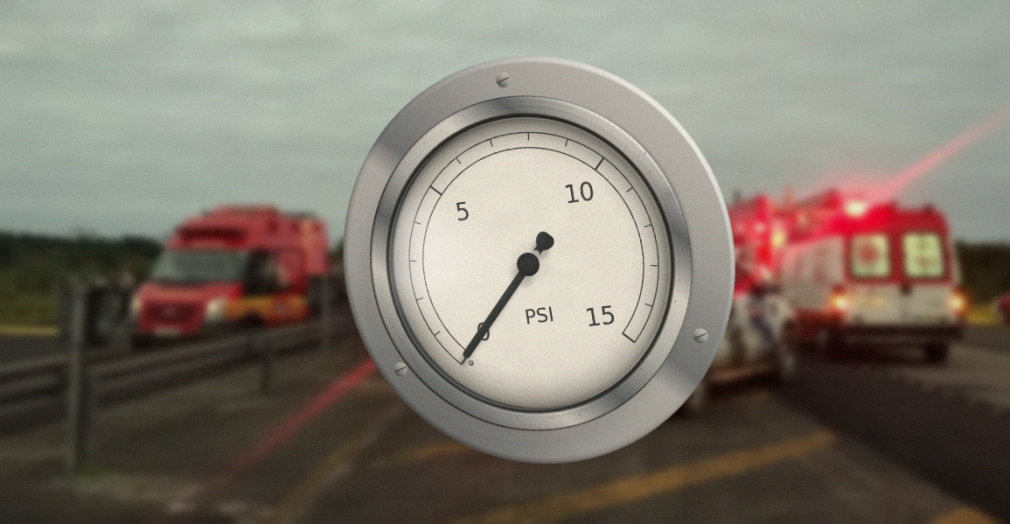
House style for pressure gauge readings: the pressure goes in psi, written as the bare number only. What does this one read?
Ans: 0
